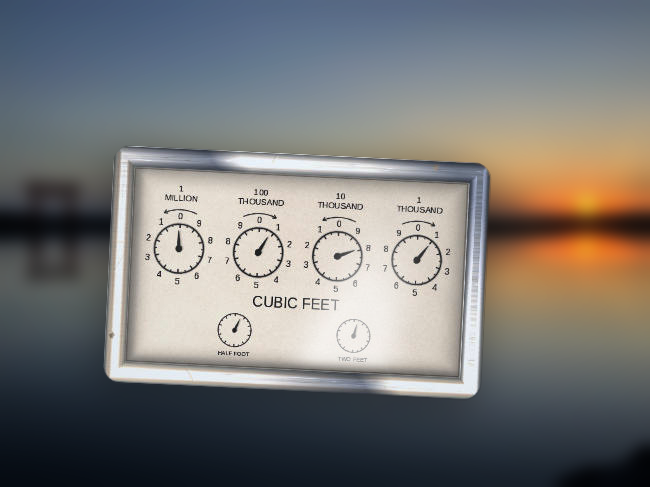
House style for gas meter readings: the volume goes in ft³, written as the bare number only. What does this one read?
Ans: 8100
